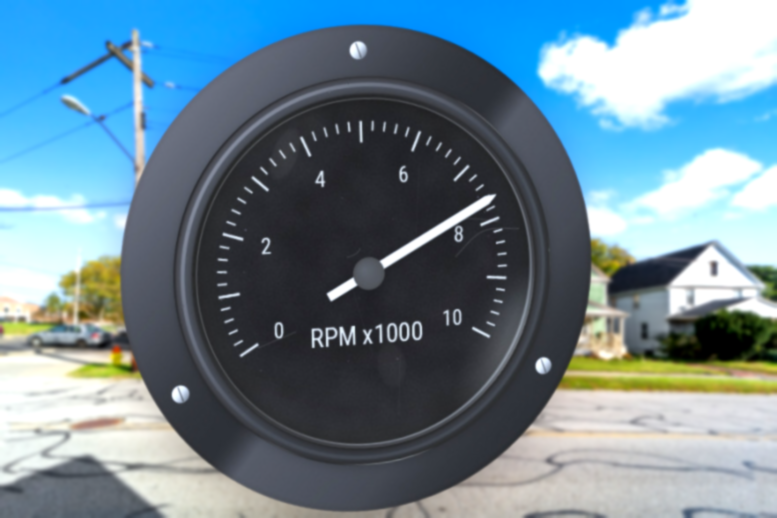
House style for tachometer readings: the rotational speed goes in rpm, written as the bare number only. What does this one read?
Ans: 7600
